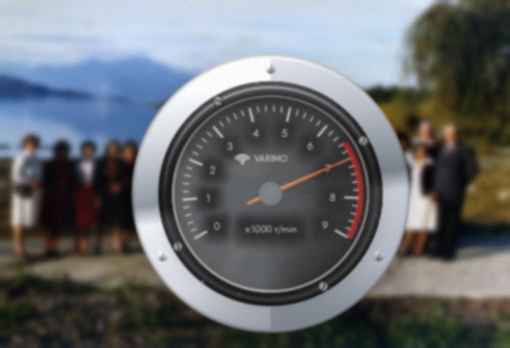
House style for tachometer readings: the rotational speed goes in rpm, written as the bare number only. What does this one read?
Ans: 7000
